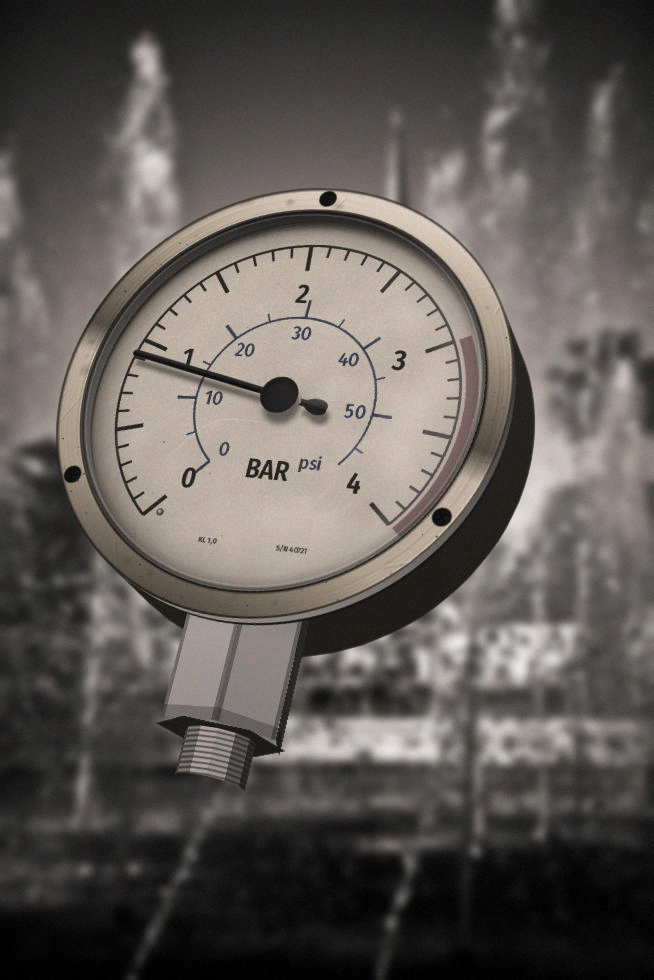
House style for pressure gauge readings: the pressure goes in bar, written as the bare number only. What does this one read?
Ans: 0.9
